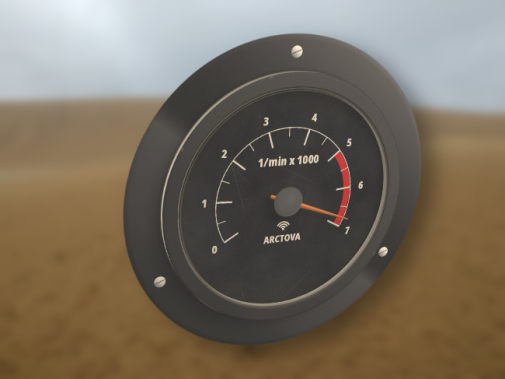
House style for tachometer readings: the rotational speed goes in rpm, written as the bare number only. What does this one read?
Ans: 6750
